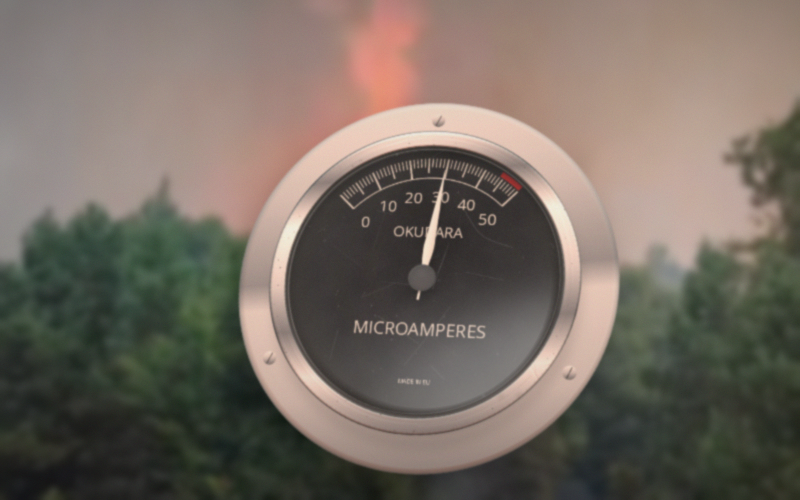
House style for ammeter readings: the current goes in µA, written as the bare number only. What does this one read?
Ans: 30
